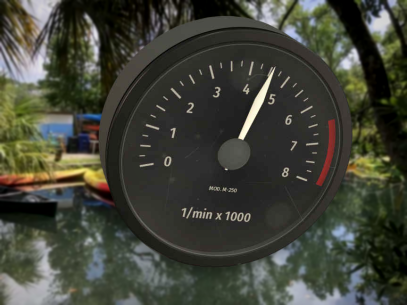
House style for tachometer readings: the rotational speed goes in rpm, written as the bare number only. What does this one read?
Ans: 4500
